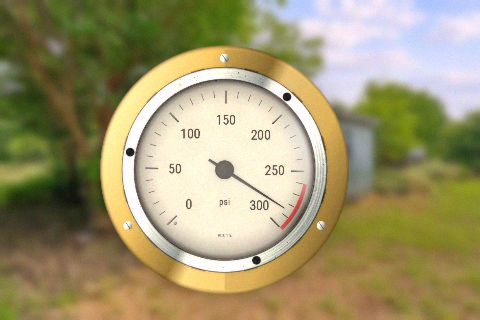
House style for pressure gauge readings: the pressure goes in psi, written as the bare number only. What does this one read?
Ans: 285
